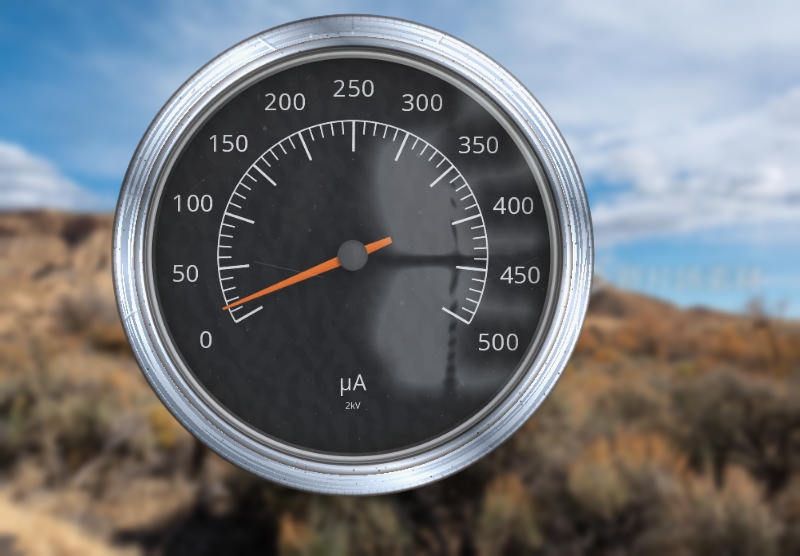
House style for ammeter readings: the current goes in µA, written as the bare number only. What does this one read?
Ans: 15
